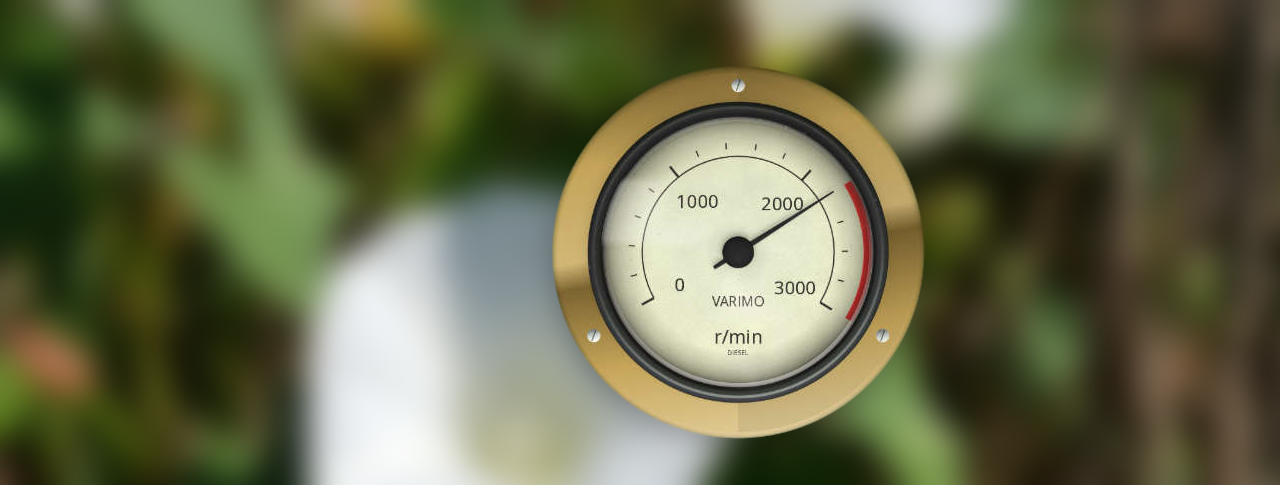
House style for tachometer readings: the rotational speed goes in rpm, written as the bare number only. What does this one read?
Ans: 2200
